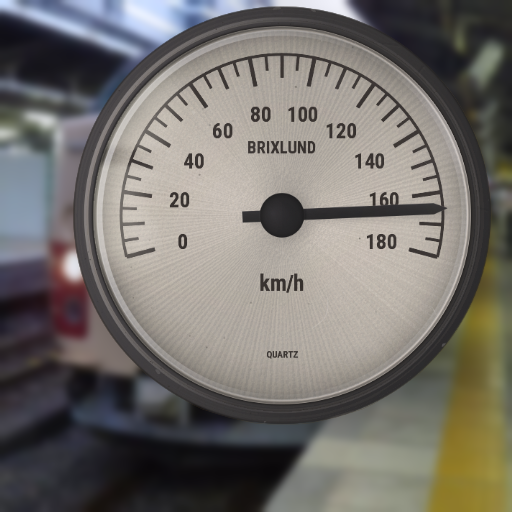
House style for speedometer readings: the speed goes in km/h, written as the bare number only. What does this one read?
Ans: 165
